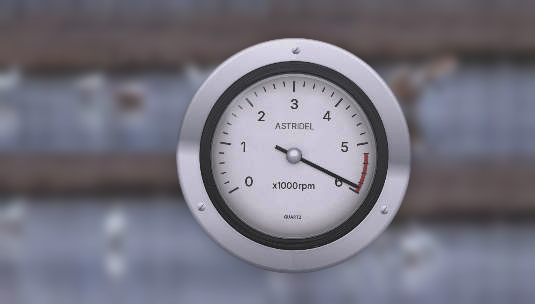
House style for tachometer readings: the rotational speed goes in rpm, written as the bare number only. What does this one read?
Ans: 5900
